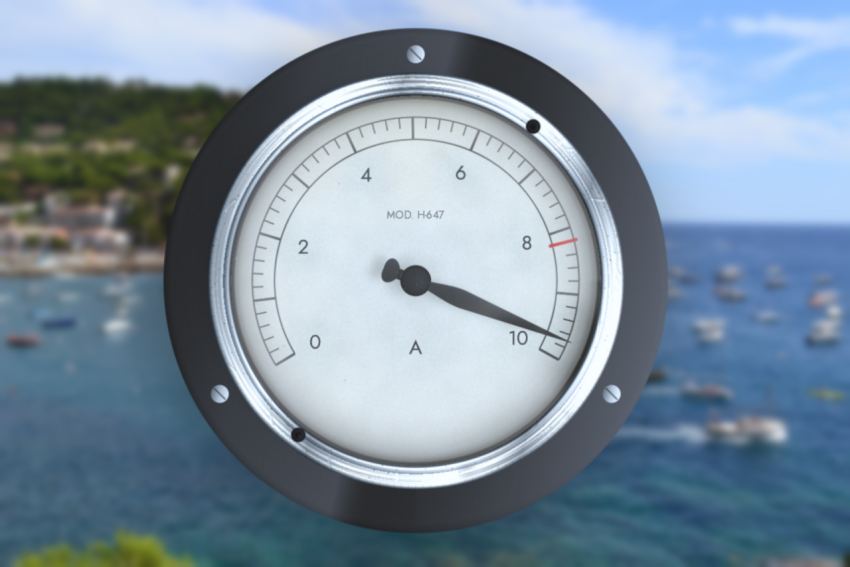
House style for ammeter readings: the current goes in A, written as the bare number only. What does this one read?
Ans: 9.7
